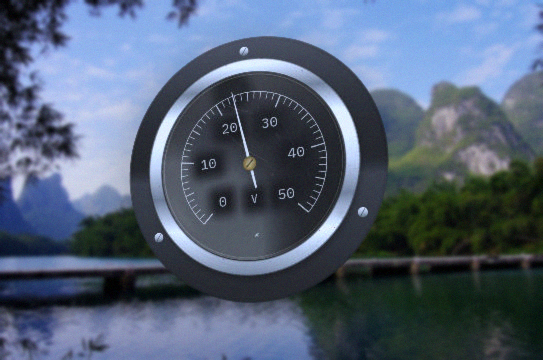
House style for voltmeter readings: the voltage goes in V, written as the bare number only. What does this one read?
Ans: 23
